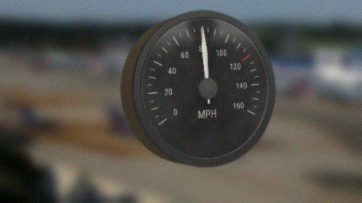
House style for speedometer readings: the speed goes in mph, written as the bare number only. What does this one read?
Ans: 80
